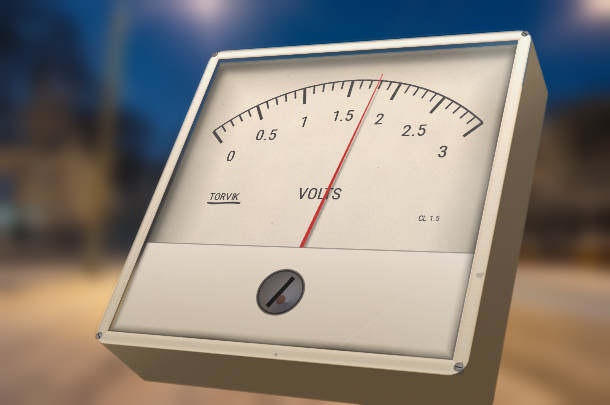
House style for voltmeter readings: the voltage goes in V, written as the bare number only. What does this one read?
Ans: 1.8
